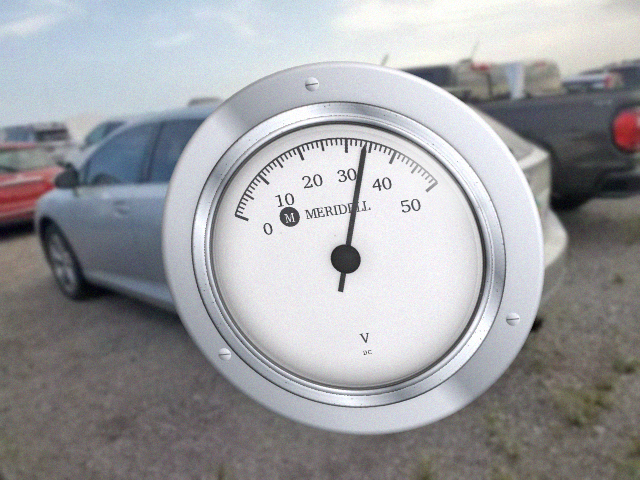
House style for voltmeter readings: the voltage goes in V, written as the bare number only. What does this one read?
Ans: 34
